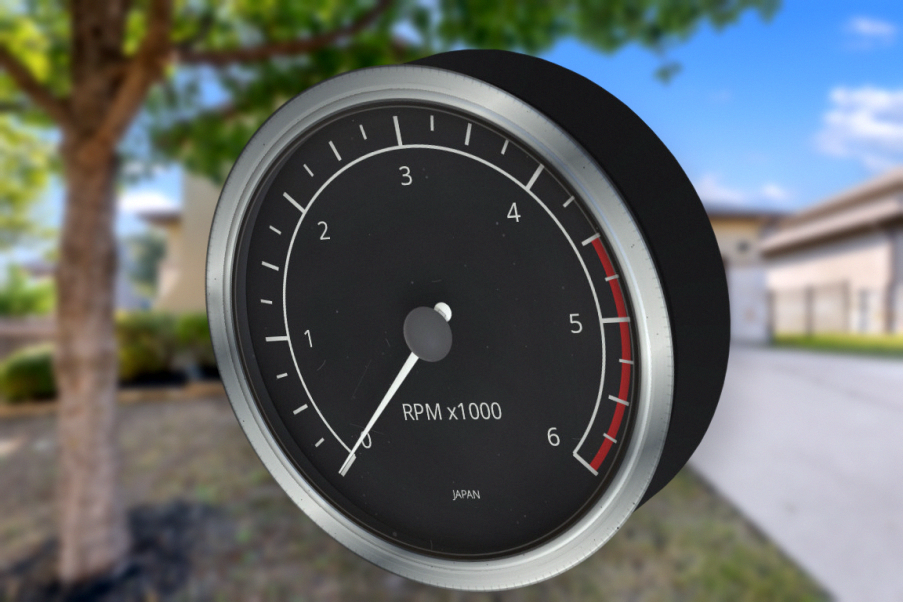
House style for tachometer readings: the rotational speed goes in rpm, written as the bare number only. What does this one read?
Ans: 0
